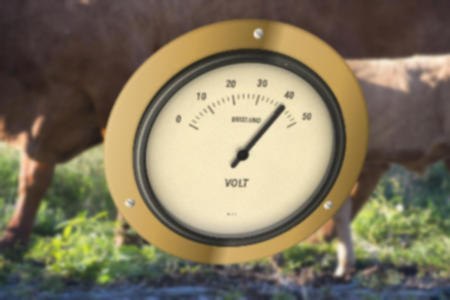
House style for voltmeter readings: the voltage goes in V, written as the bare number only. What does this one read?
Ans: 40
